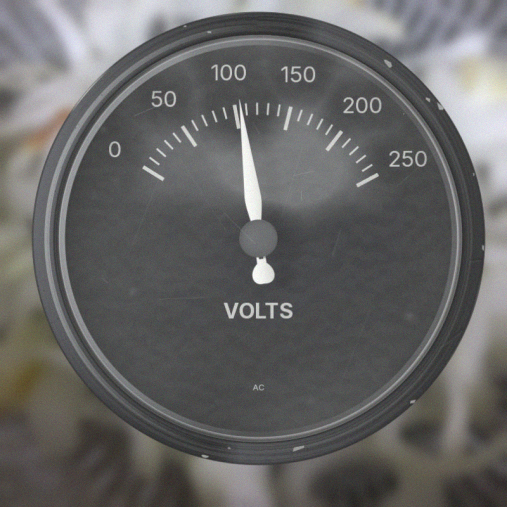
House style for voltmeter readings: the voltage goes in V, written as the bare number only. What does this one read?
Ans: 105
